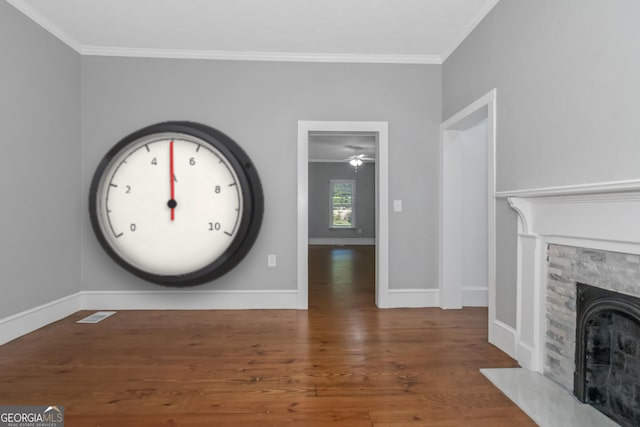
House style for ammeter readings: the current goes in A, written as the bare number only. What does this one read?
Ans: 5
